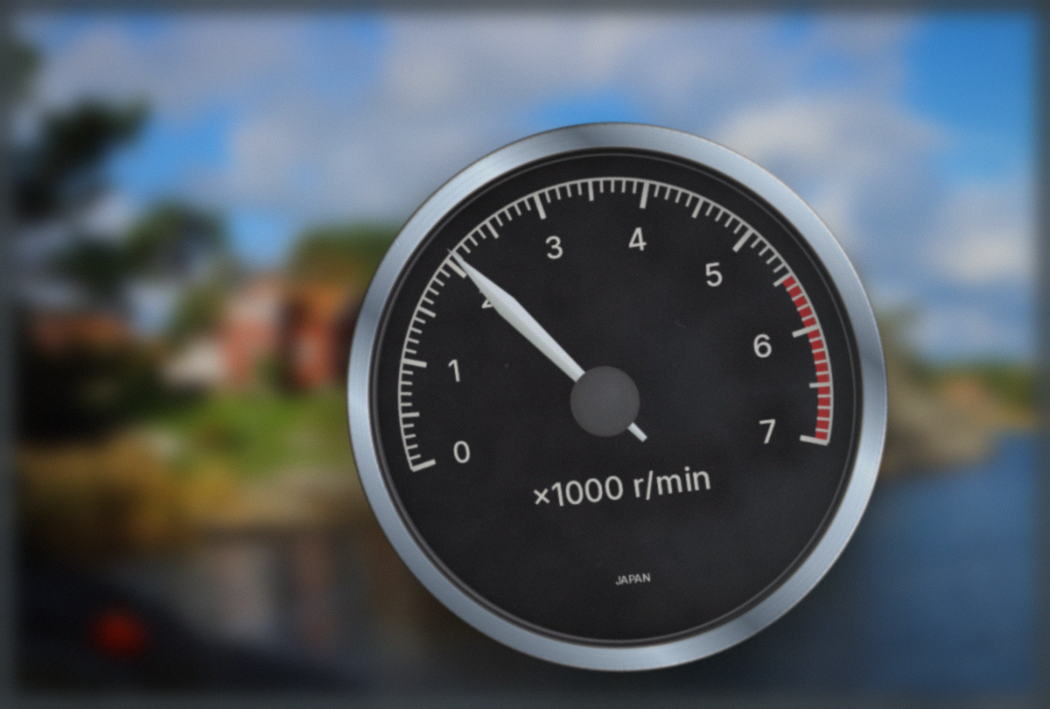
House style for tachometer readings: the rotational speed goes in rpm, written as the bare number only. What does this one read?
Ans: 2100
